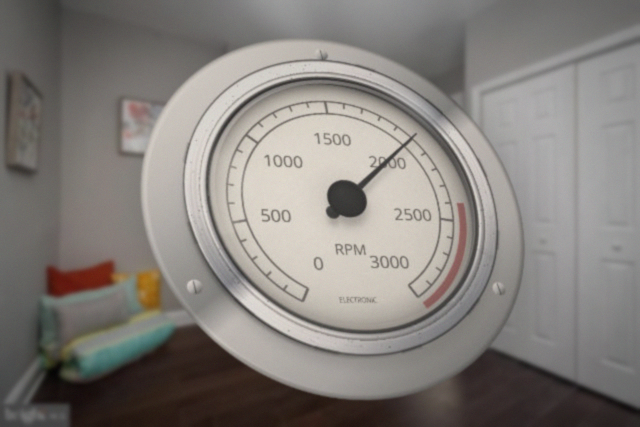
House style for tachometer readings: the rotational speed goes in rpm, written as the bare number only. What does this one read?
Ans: 2000
